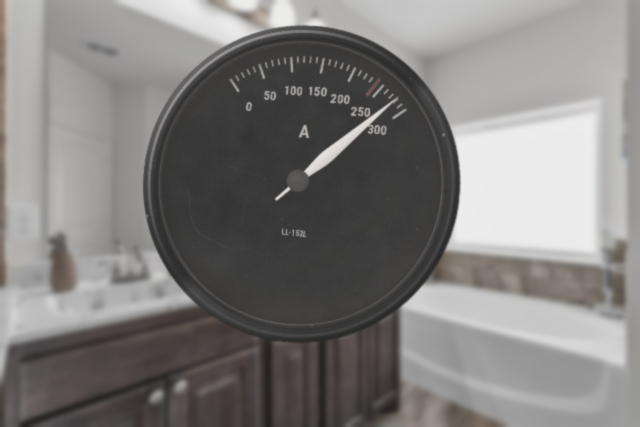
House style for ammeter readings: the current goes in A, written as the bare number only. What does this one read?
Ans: 280
